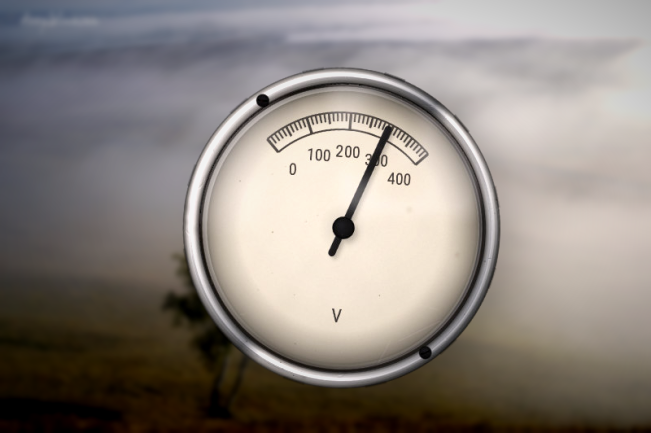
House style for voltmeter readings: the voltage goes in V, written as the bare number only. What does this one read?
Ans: 290
